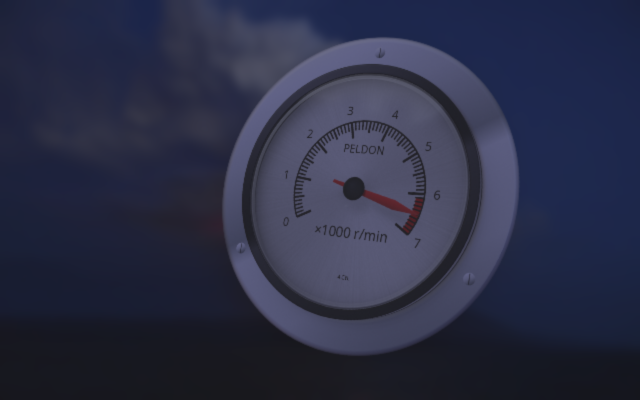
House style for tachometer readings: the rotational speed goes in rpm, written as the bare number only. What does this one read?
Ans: 6500
